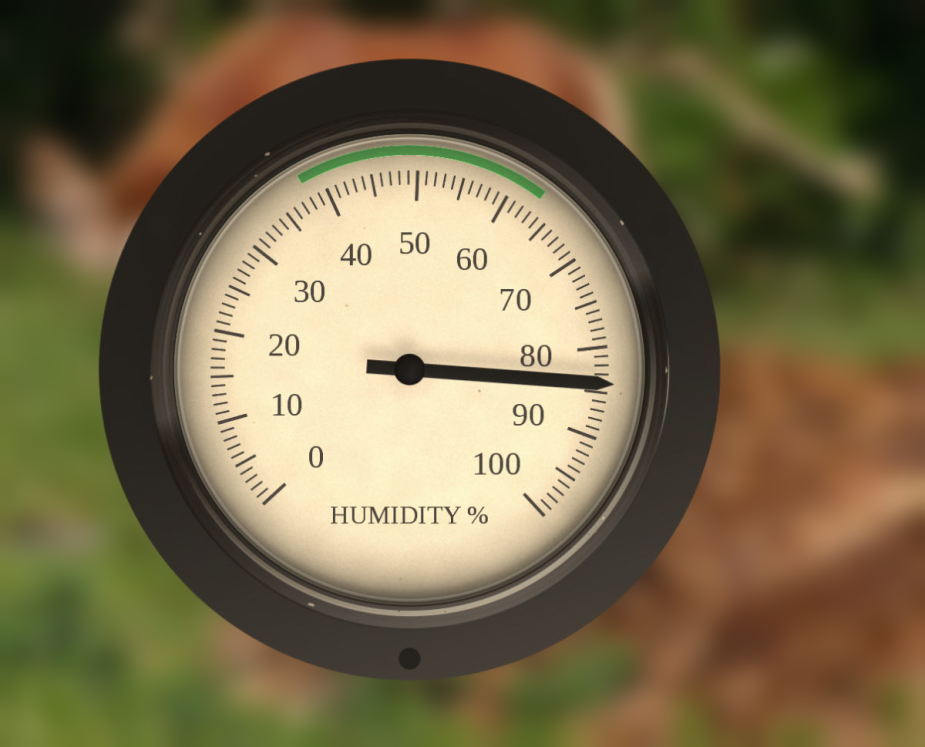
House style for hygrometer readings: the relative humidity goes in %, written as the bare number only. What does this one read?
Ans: 84
